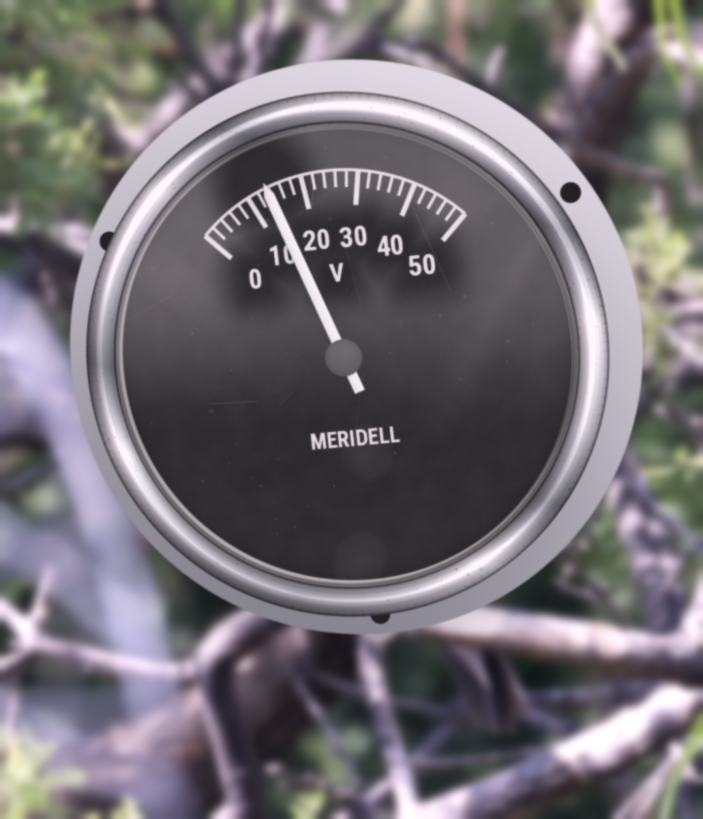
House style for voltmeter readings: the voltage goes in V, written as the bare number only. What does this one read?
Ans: 14
